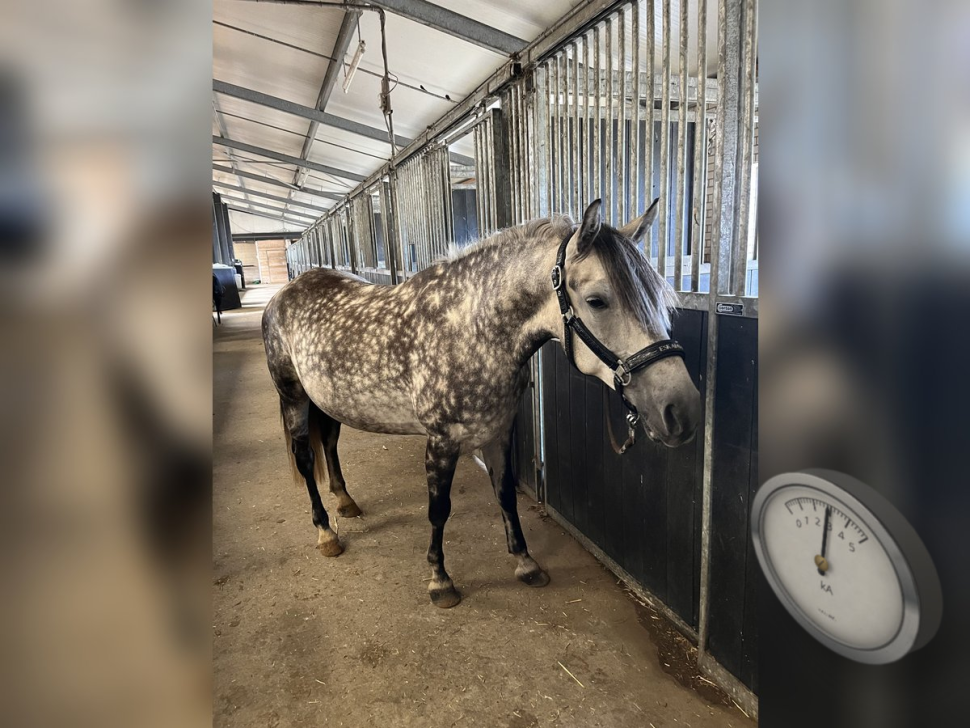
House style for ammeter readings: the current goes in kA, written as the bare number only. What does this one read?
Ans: 3
